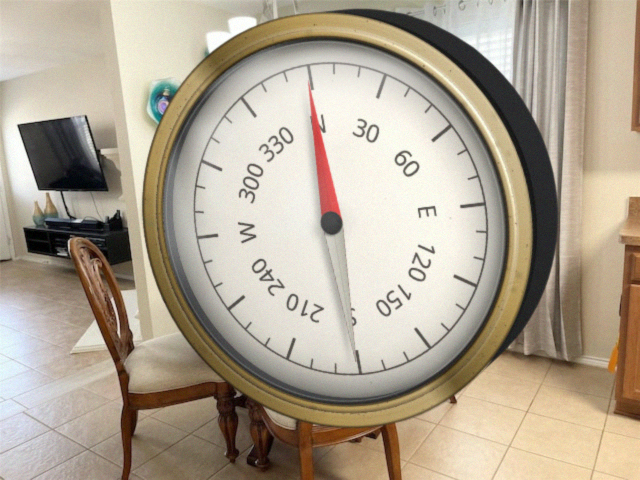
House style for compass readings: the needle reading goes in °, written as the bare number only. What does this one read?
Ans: 0
